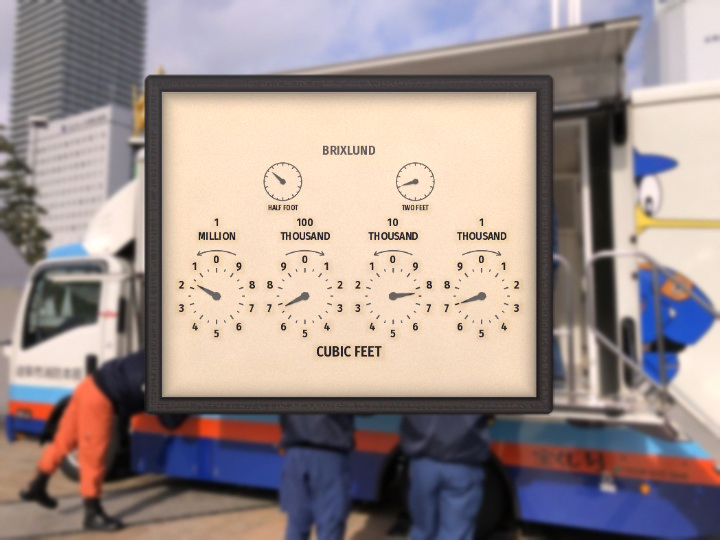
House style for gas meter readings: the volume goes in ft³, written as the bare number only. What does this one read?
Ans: 167700
